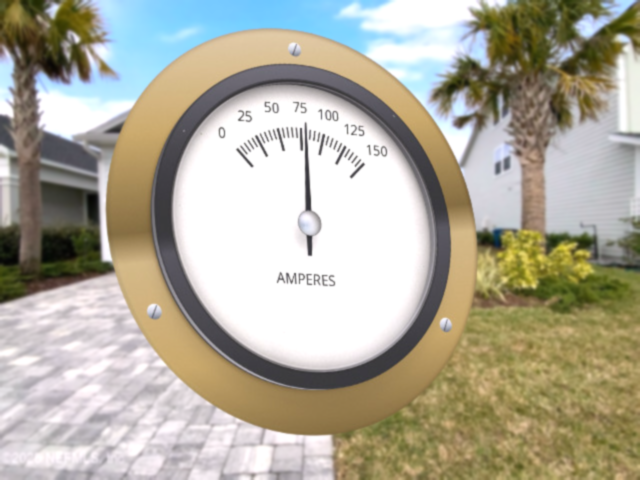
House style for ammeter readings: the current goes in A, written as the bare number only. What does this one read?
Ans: 75
